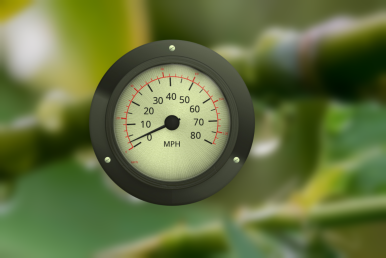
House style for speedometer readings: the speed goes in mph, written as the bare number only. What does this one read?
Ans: 2.5
